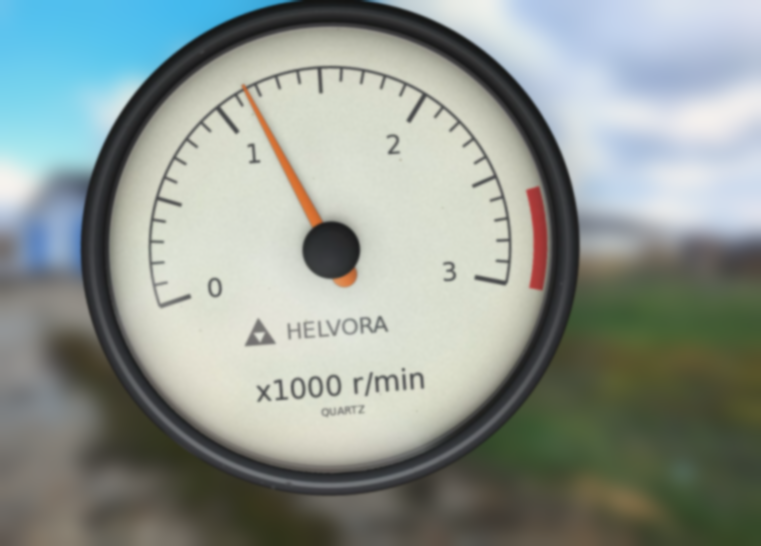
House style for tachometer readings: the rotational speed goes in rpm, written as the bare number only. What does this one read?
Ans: 1150
